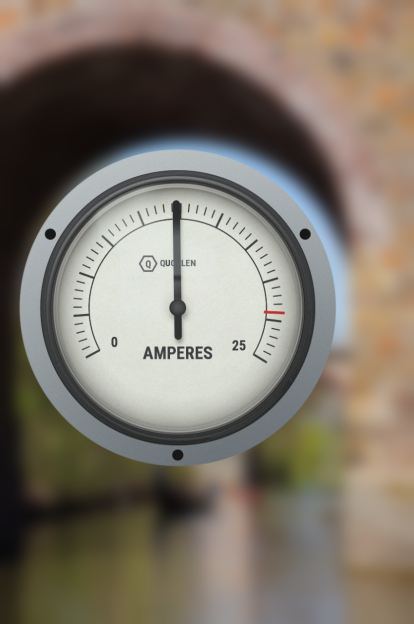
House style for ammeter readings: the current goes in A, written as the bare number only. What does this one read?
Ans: 12.25
